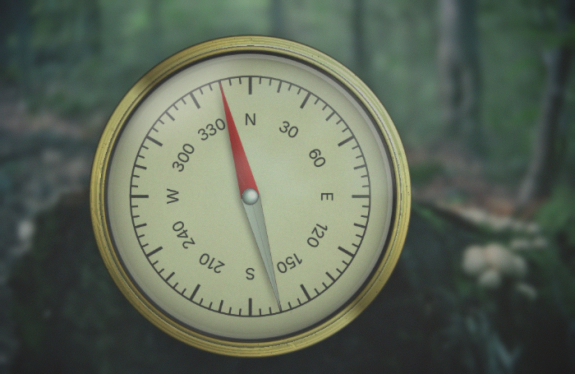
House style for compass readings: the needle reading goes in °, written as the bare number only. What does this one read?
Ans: 345
